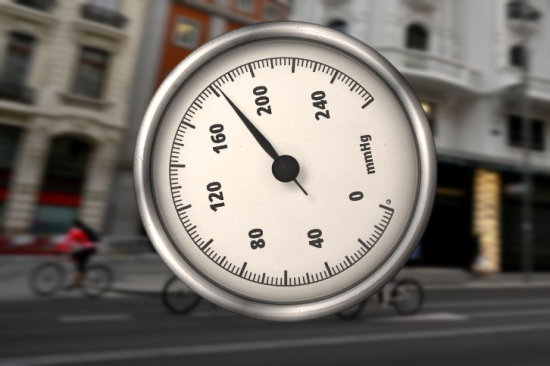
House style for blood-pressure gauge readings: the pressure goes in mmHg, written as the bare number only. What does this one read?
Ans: 182
